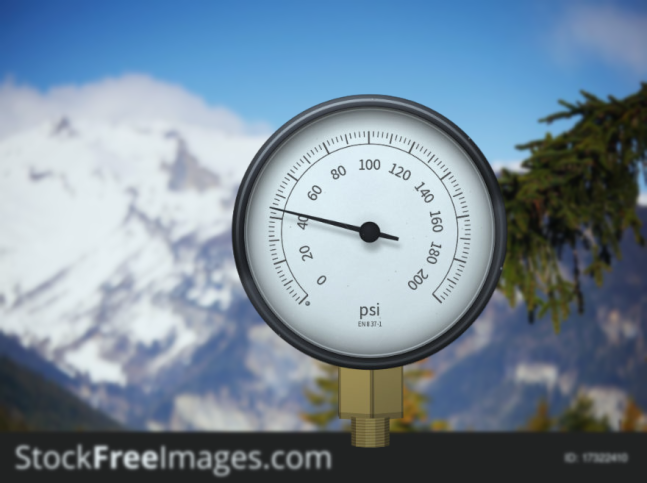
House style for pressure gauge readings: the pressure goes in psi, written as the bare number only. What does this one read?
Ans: 44
